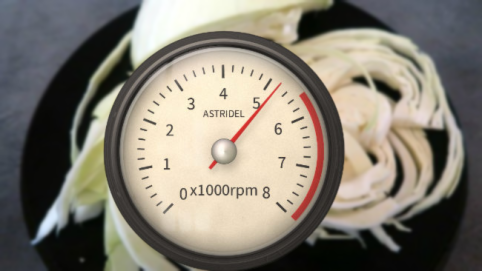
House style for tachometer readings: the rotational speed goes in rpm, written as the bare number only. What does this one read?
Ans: 5200
